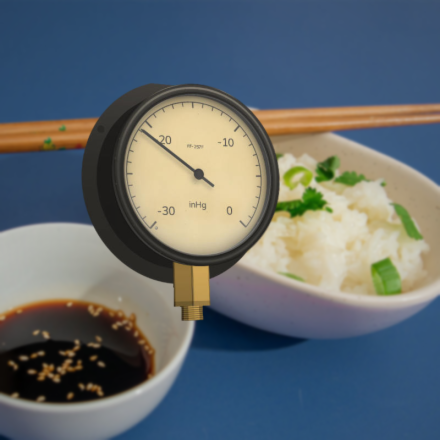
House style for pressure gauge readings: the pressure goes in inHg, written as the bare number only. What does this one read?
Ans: -21
